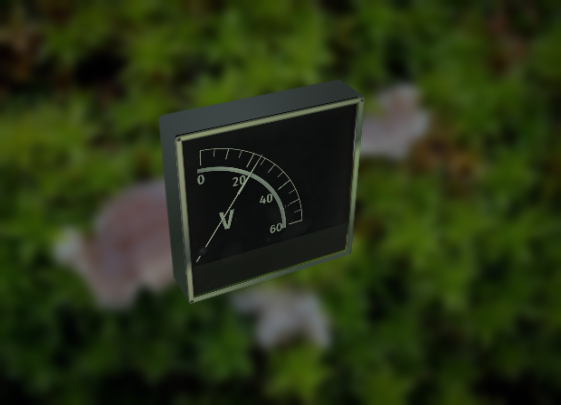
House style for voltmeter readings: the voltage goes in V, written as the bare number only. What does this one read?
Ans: 22.5
